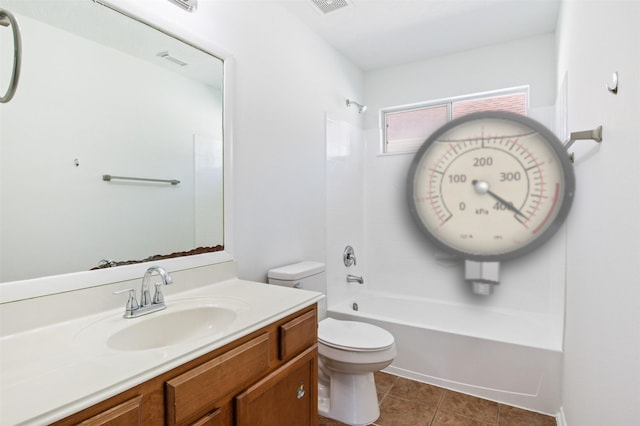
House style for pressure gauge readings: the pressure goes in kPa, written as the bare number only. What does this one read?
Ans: 390
